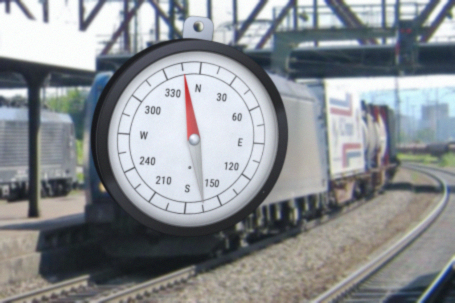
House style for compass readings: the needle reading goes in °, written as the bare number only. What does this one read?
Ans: 345
